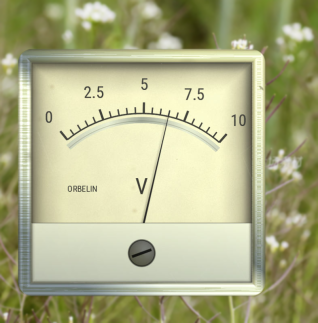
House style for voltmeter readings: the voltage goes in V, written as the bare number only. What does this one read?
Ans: 6.5
